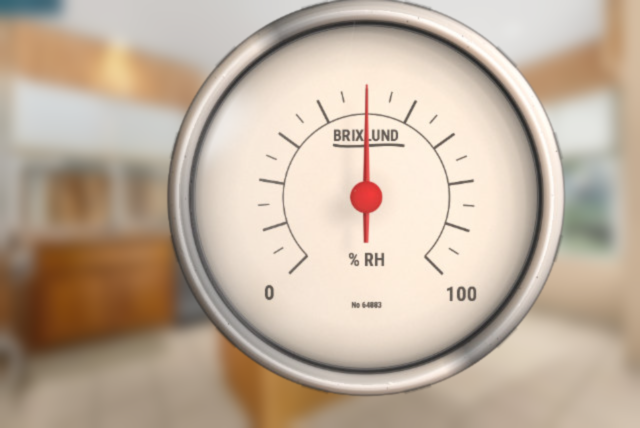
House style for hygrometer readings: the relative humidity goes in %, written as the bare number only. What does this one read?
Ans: 50
